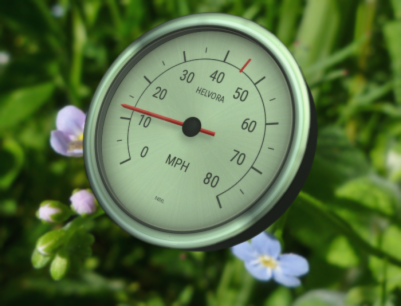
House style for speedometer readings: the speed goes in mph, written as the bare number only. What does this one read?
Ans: 12.5
